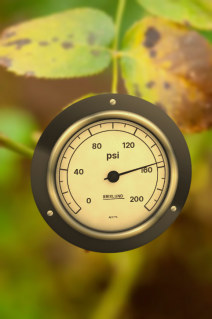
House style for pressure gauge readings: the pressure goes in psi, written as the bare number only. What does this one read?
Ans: 155
